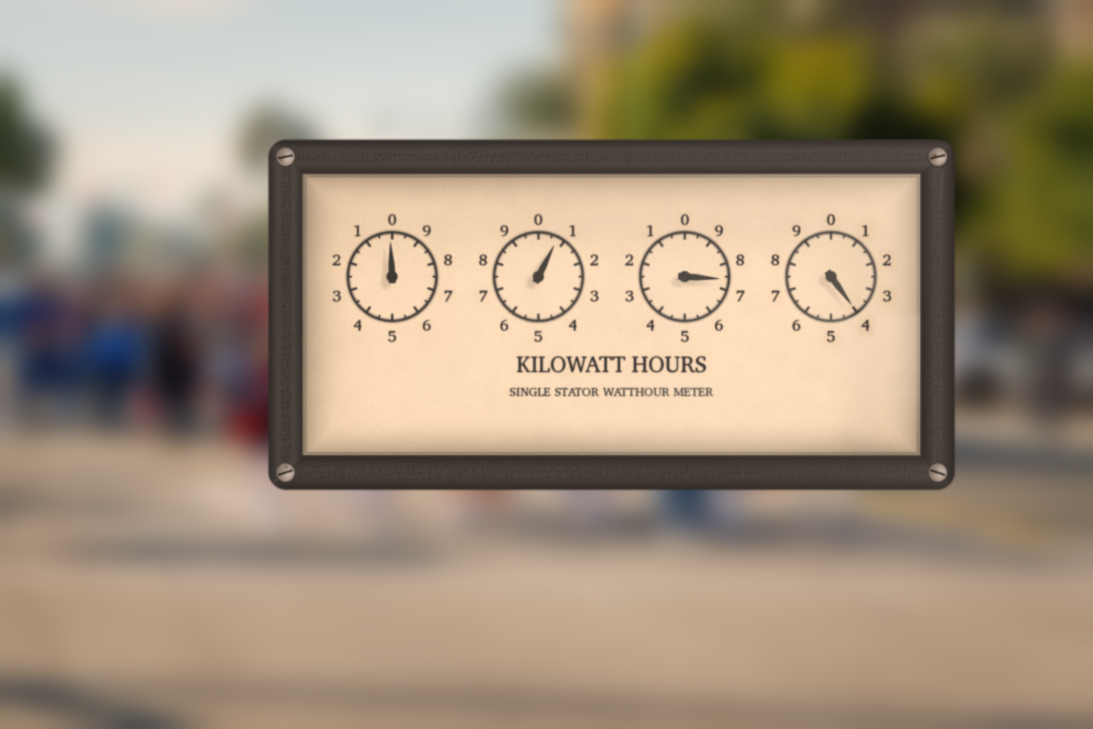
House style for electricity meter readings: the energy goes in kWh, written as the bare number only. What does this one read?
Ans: 74
